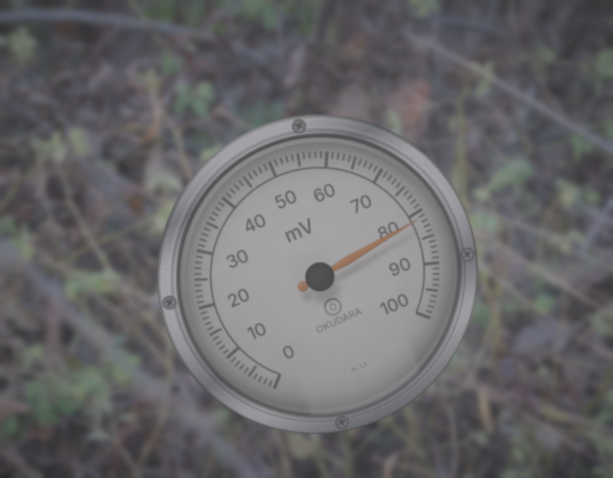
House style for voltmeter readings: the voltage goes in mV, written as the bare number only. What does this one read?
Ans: 81
